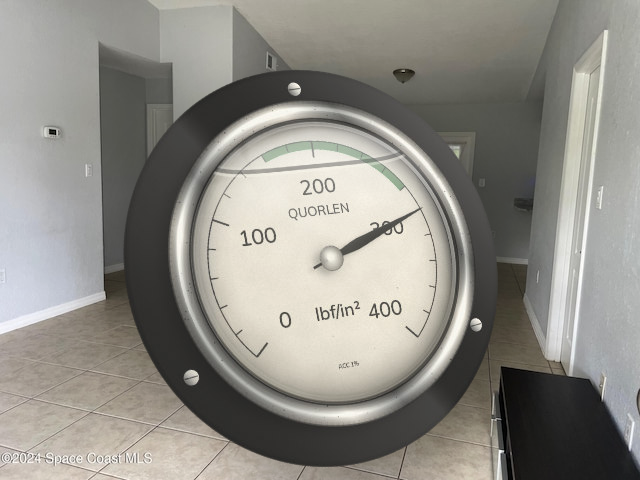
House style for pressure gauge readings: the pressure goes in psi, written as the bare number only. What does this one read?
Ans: 300
